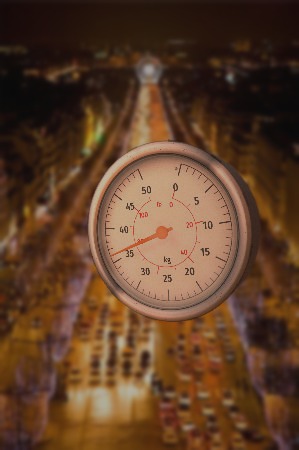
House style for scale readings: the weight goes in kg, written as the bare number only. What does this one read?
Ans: 36
